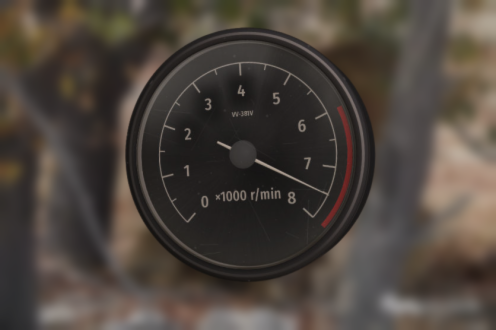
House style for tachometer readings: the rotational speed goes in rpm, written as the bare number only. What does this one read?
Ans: 7500
